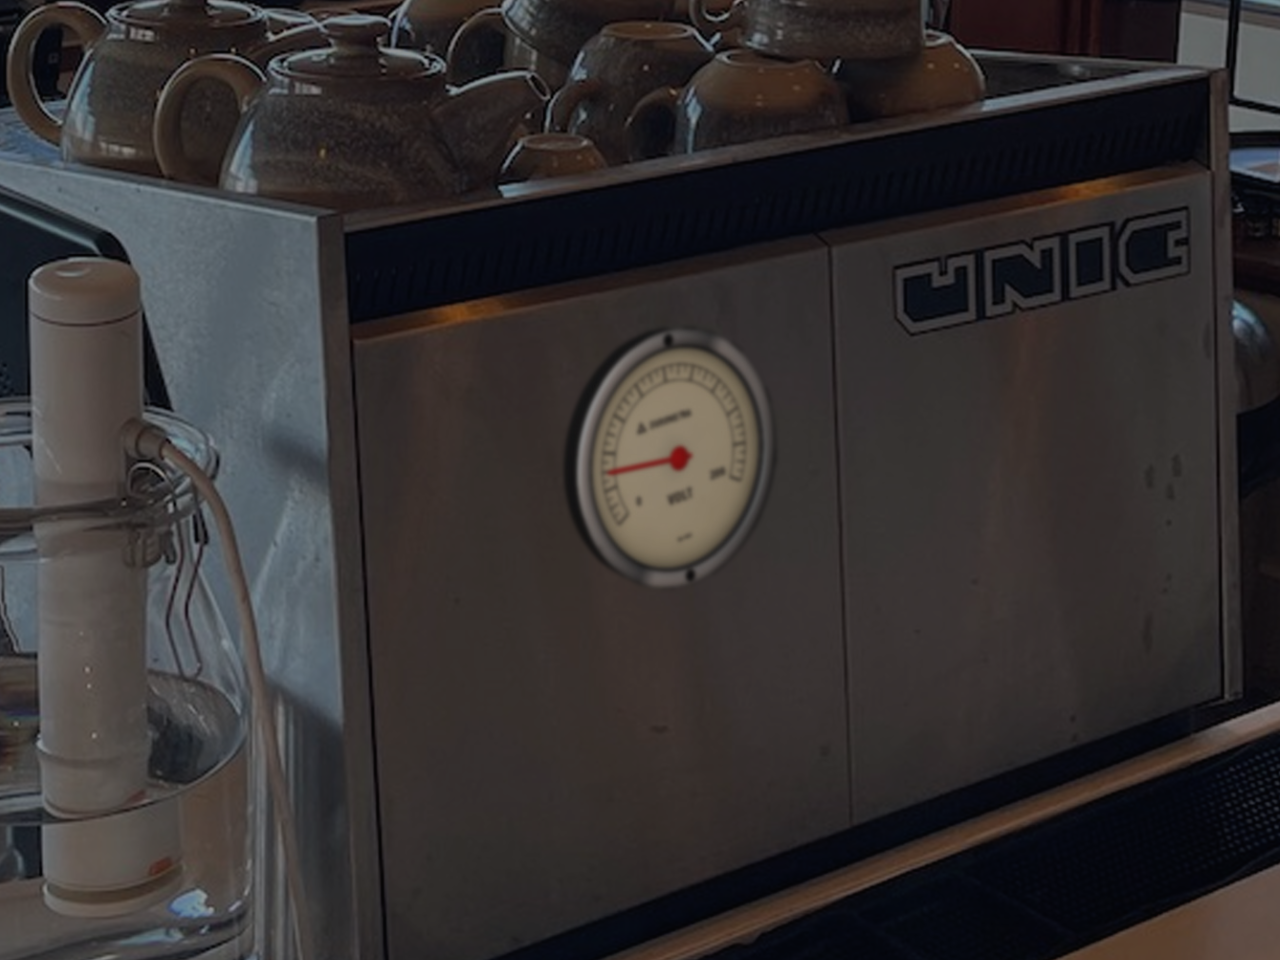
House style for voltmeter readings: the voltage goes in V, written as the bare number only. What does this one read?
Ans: 30
